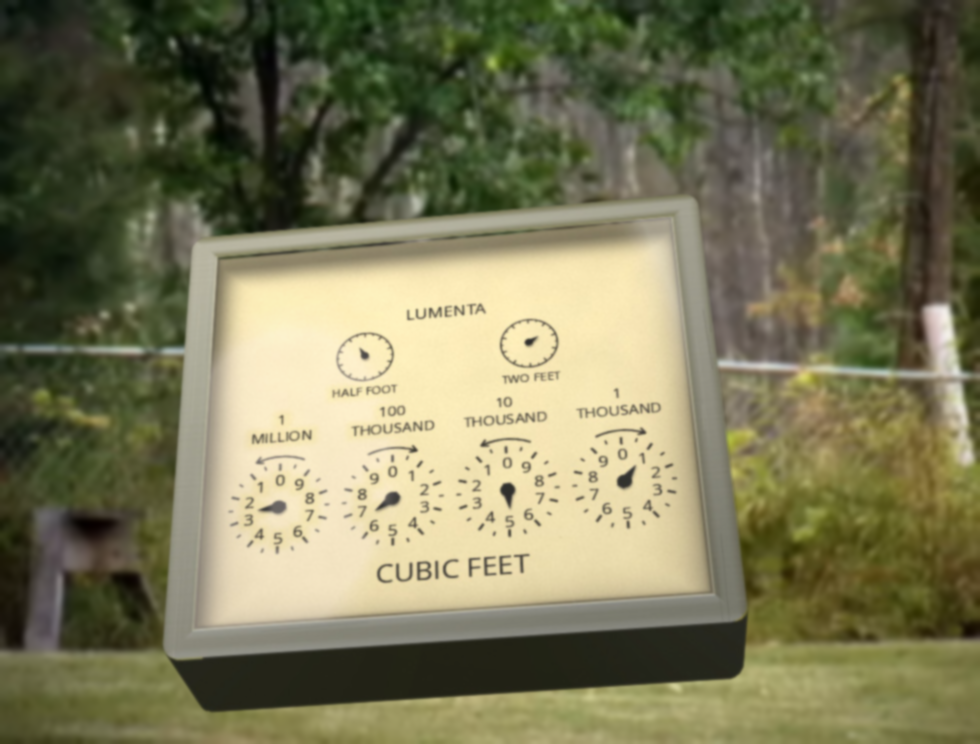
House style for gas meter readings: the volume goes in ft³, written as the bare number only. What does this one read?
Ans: 265100
